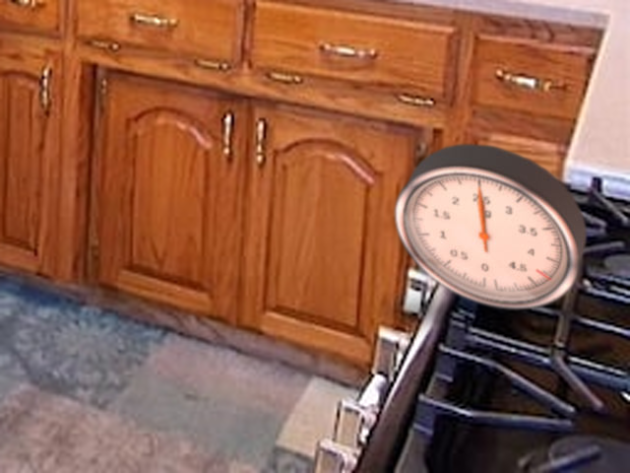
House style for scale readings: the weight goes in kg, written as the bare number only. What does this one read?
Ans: 2.5
